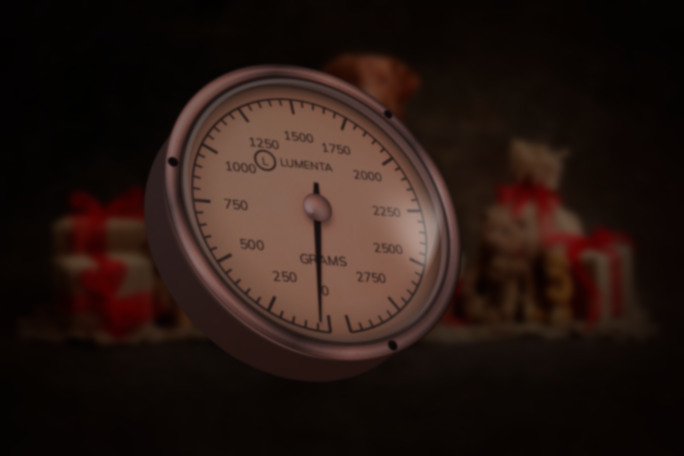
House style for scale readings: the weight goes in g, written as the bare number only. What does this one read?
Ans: 50
